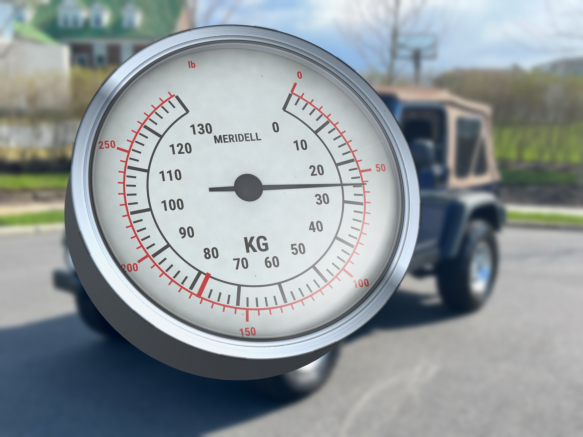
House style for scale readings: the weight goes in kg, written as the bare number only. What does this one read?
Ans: 26
